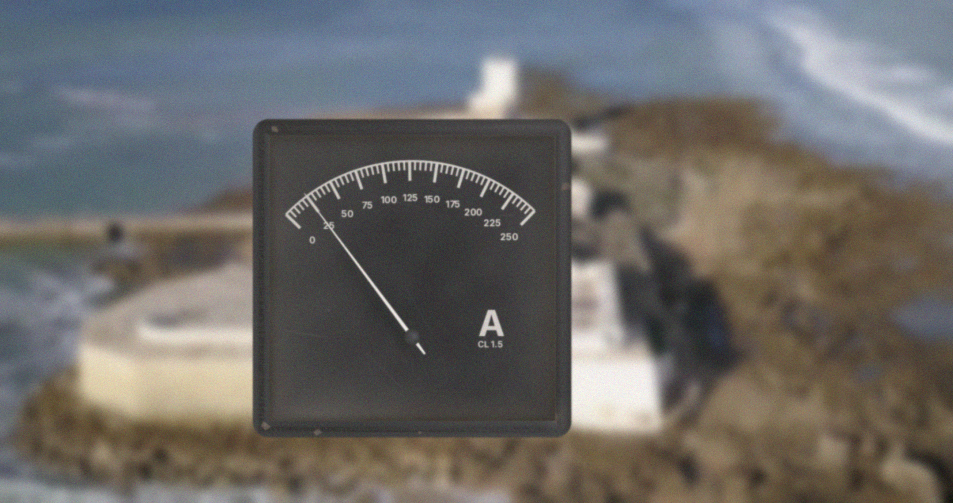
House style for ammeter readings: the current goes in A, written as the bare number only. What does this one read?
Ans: 25
